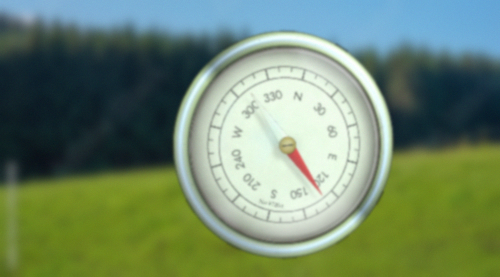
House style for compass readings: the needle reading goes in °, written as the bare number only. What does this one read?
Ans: 130
